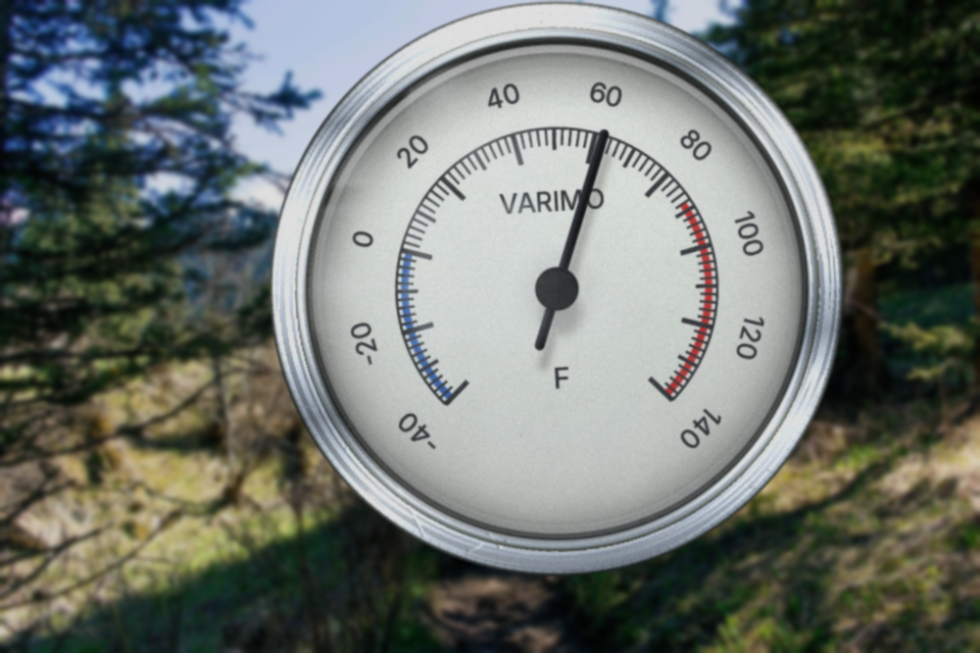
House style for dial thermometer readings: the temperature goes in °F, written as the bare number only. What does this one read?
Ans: 62
